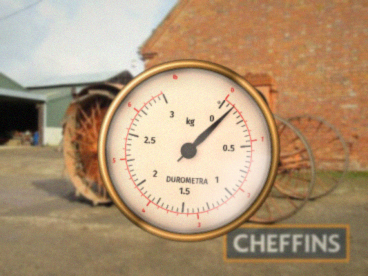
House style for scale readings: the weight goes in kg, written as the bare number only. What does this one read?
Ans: 0.1
